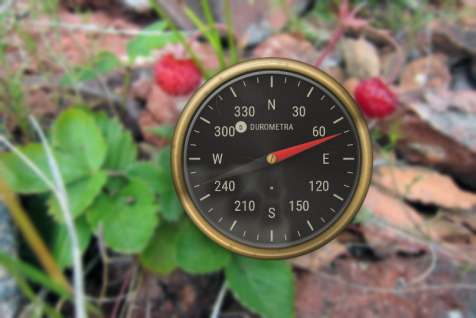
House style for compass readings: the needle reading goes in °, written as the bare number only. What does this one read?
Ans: 70
